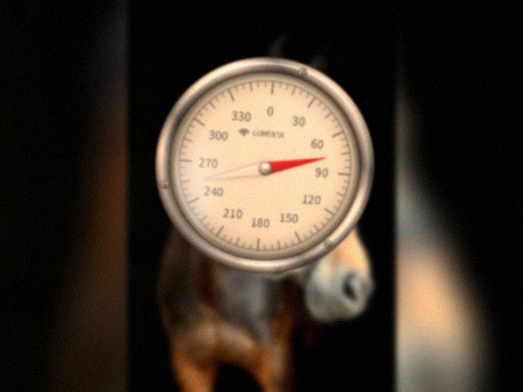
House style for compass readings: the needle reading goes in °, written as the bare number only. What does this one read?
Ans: 75
